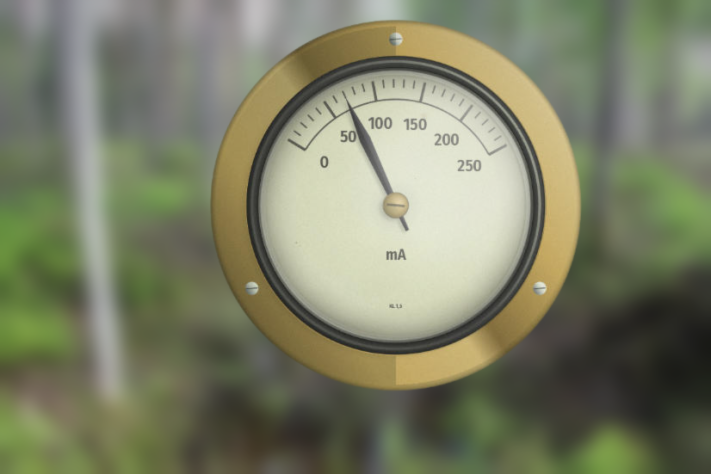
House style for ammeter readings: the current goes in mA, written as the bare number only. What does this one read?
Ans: 70
